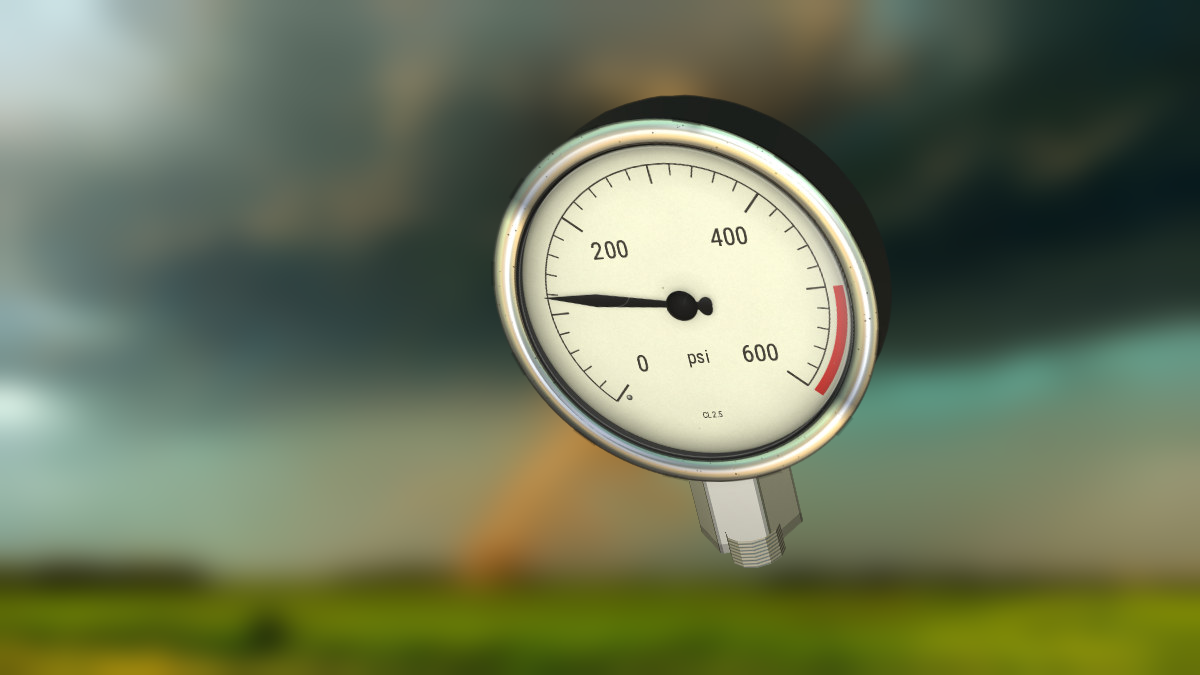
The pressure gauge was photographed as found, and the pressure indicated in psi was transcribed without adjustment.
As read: 120 psi
